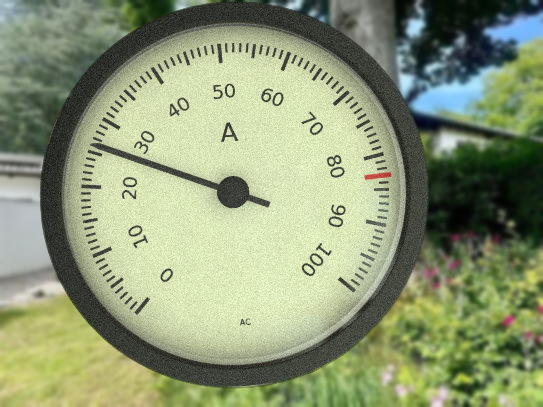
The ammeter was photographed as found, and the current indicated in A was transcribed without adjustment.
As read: 26 A
